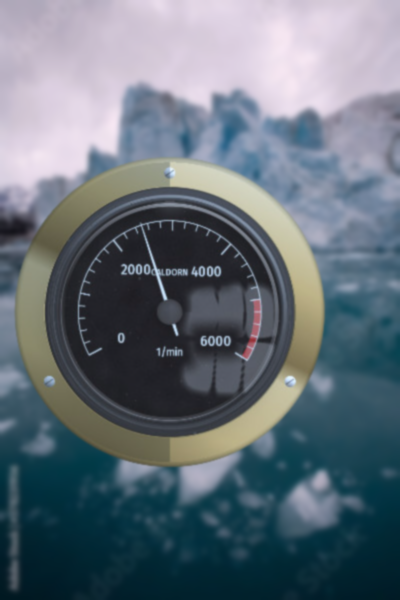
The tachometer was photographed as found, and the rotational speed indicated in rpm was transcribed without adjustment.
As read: 2500 rpm
